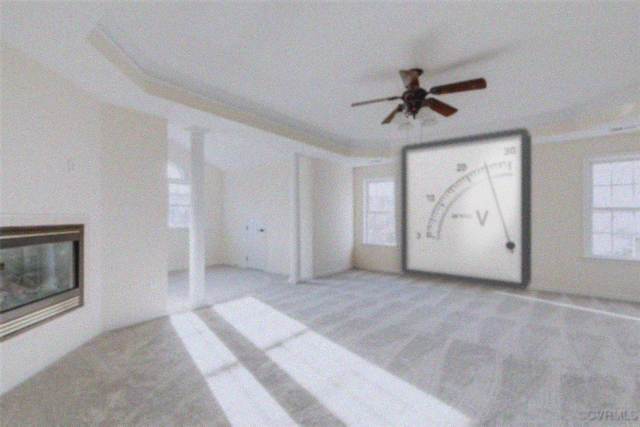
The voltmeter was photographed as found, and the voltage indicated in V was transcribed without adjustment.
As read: 25 V
